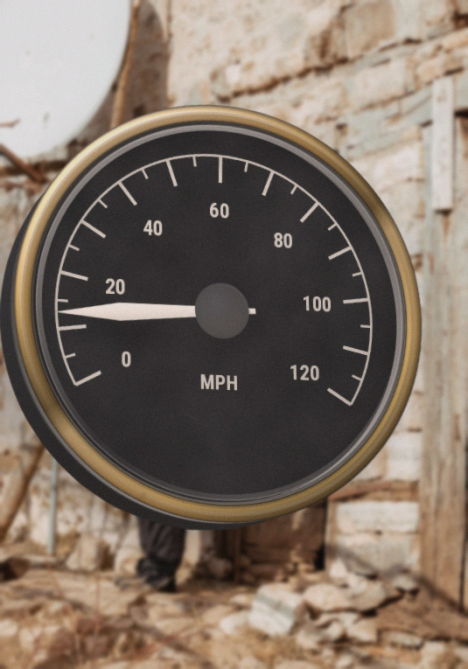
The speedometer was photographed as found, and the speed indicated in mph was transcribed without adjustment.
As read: 12.5 mph
